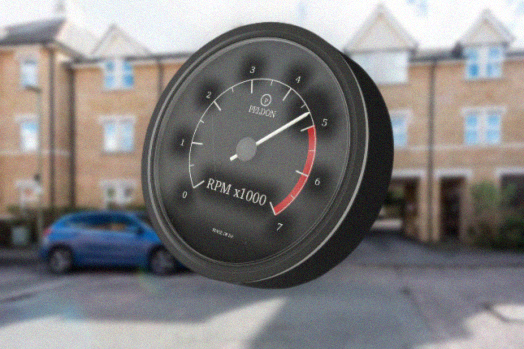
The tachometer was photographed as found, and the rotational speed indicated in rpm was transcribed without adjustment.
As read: 4750 rpm
